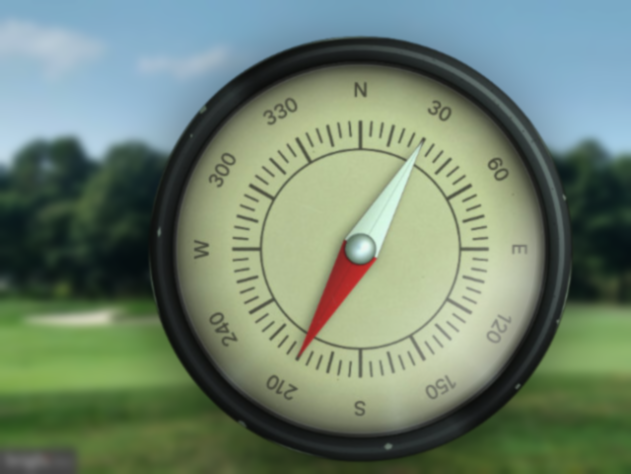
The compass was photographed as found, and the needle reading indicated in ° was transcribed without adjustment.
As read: 210 °
